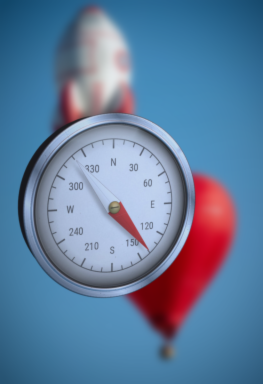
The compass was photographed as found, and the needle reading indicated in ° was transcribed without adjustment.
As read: 140 °
